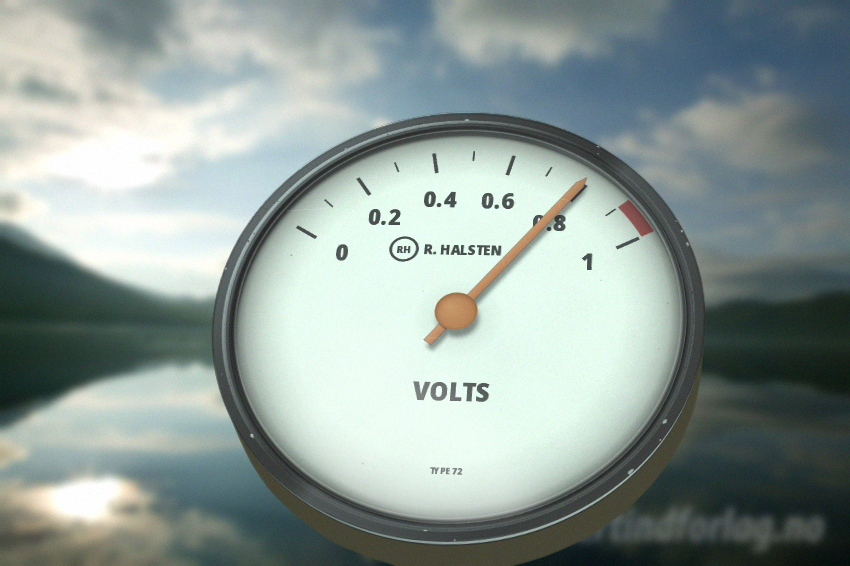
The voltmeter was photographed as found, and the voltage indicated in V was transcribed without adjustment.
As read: 0.8 V
